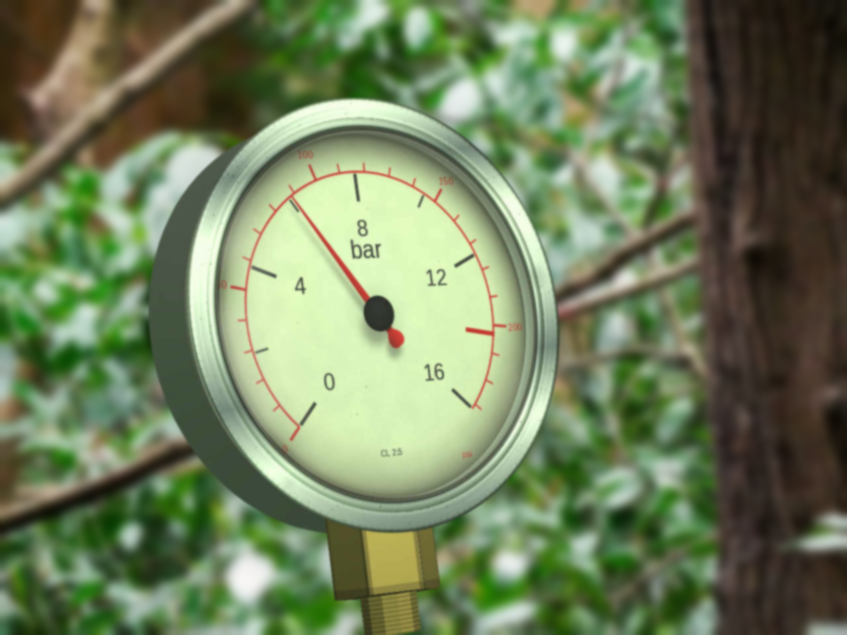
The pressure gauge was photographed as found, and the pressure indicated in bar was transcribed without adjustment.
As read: 6 bar
